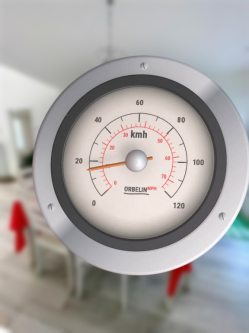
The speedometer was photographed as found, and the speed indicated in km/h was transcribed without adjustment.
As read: 15 km/h
